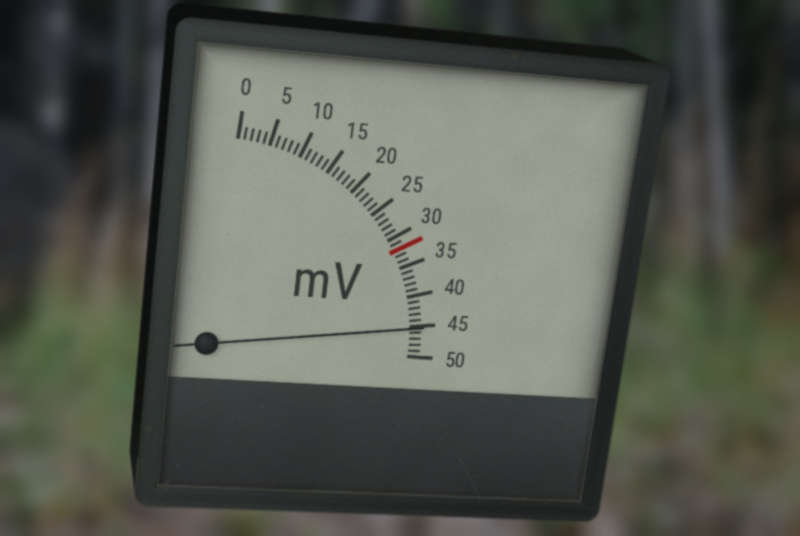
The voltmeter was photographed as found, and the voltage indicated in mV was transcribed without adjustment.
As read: 45 mV
